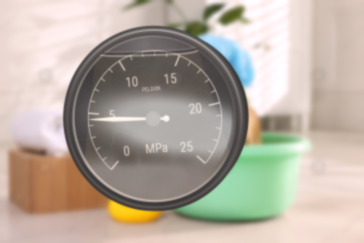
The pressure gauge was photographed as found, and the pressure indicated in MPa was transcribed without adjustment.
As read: 4.5 MPa
